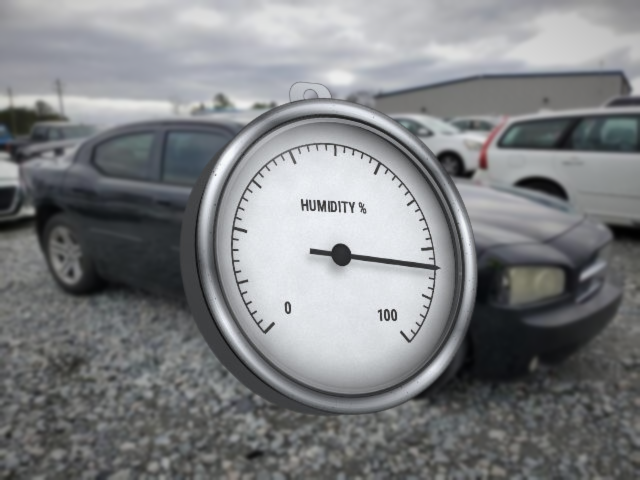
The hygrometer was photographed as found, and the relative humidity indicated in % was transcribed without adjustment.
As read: 84 %
